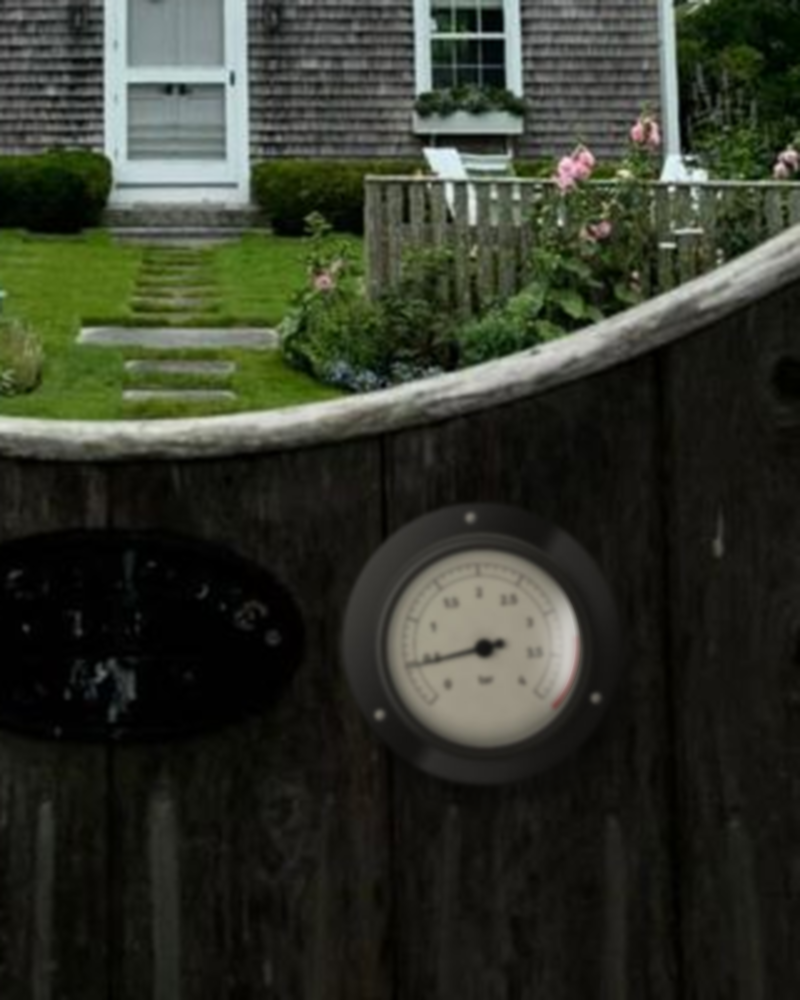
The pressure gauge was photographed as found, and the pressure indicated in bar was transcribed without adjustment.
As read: 0.5 bar
